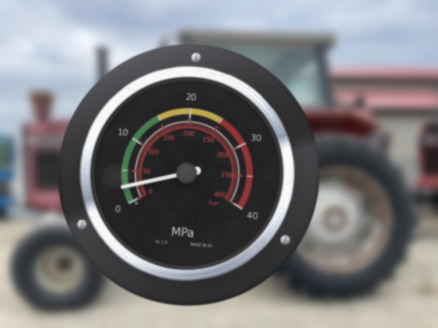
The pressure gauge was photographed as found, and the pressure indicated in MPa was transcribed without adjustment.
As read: 2.5 MPa
